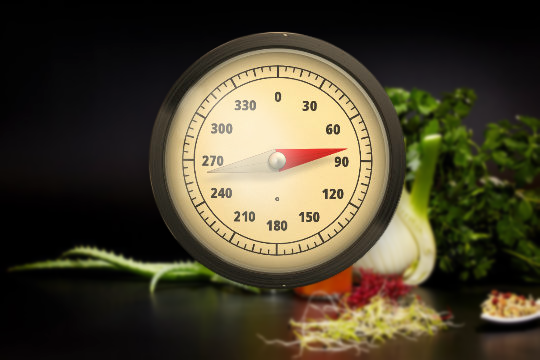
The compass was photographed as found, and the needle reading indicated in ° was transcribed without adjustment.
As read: 80 °
